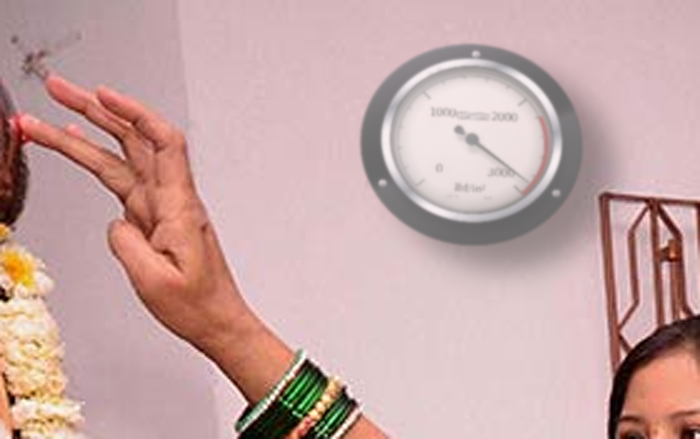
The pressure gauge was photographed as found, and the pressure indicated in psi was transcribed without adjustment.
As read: 2900 psi
